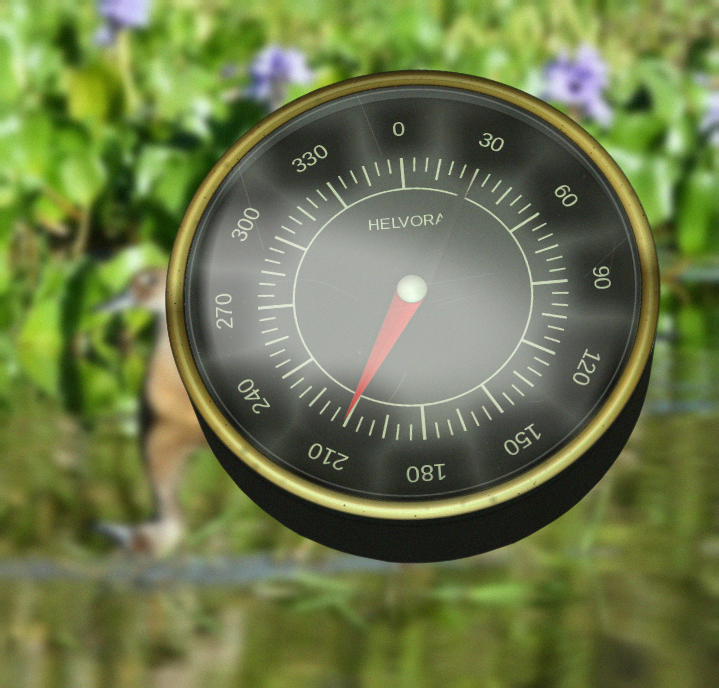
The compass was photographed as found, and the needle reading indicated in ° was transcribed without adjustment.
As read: 210 °
